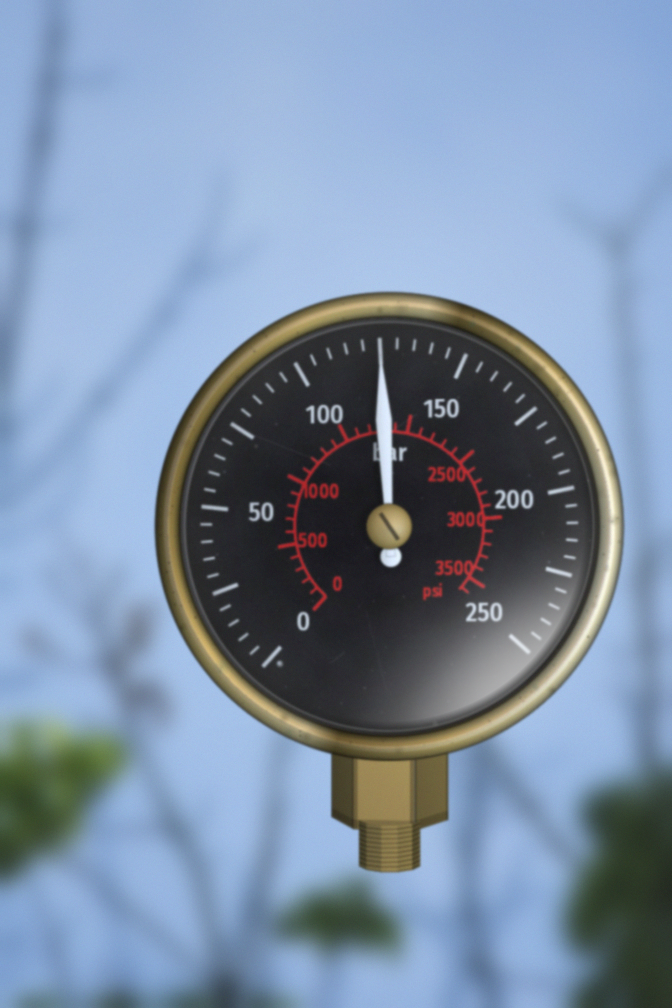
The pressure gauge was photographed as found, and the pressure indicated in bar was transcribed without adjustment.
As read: 125 bar
